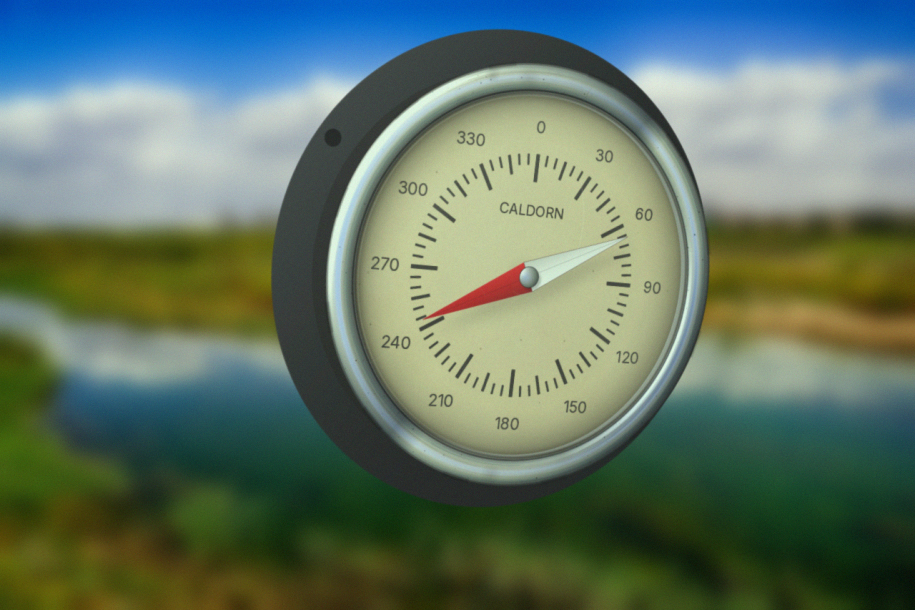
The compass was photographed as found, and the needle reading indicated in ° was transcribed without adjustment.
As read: 245 °
